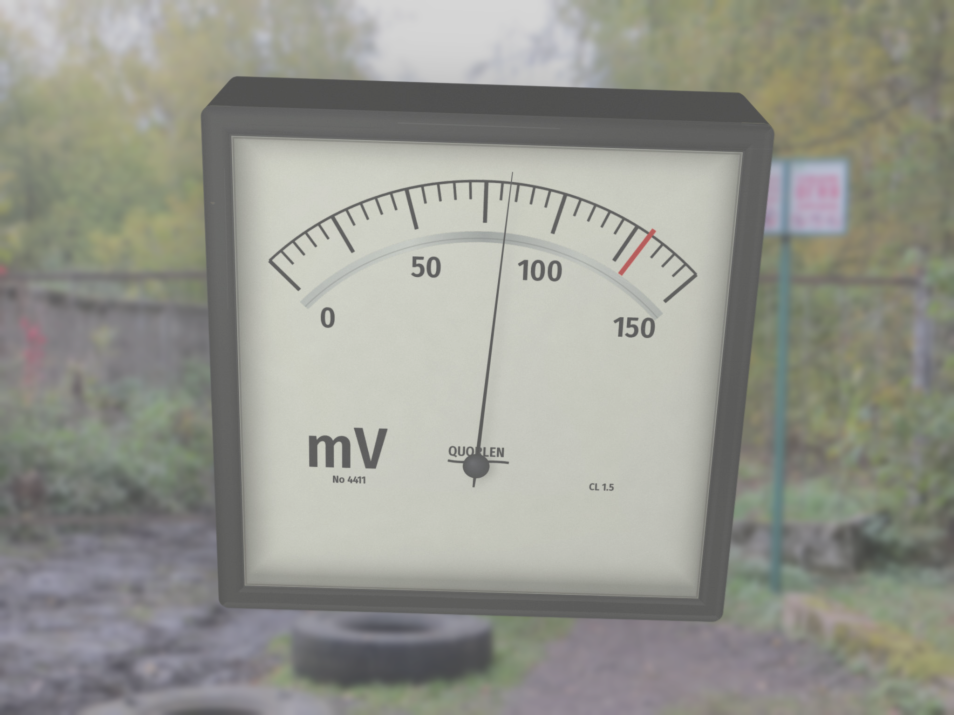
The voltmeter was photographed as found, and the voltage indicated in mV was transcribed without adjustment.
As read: 82.5 mV
